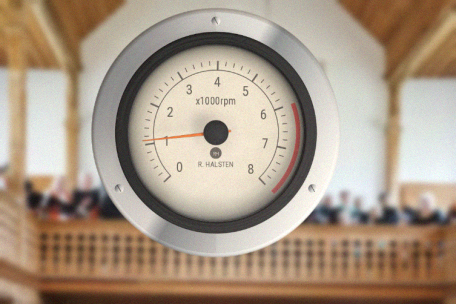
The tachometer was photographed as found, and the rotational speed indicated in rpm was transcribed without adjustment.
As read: 1100 rpm
